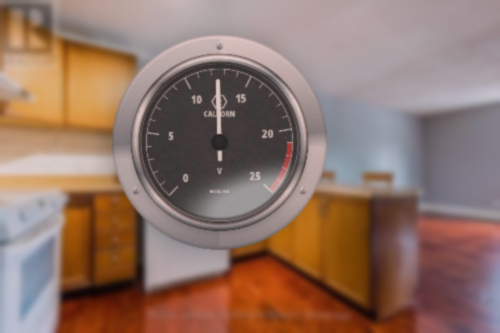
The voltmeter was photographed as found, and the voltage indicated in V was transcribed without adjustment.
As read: 12.5 V
